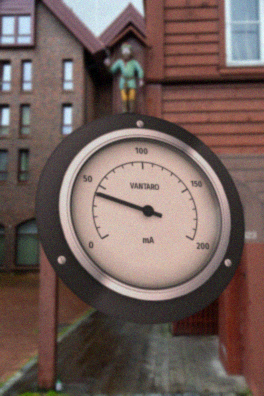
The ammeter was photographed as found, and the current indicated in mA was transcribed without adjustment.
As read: 40 mA
